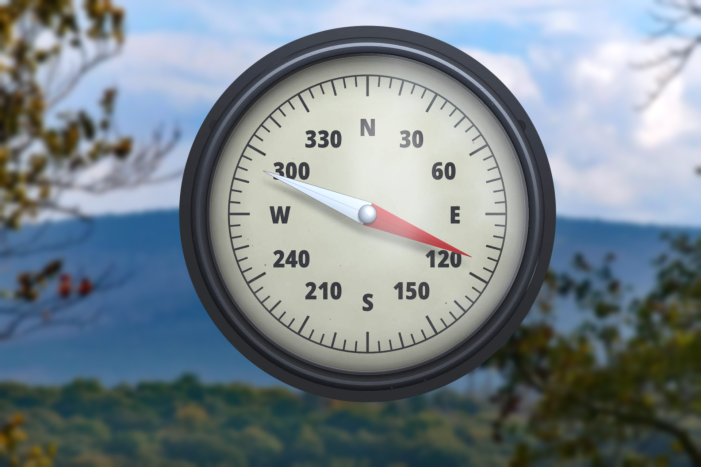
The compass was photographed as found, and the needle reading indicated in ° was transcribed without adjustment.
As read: 112.5 °
